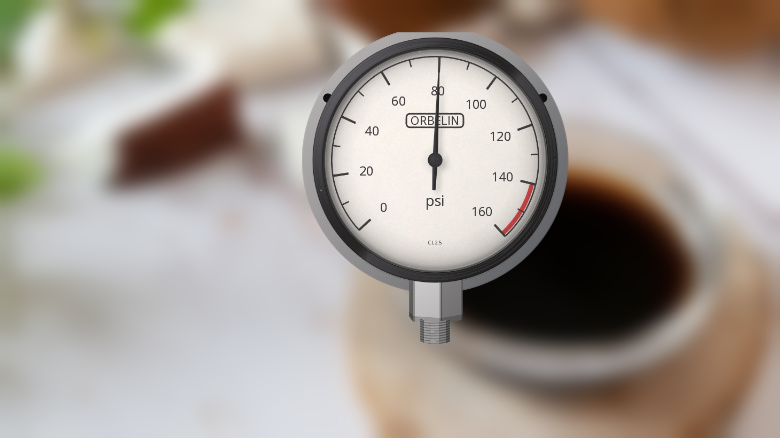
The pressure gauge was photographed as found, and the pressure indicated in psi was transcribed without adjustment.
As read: 80 psi
